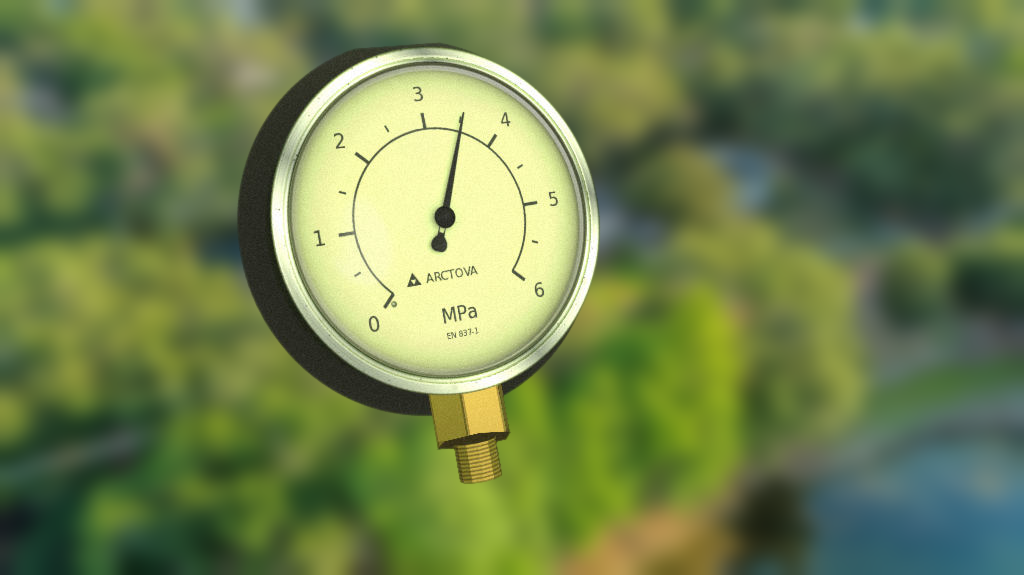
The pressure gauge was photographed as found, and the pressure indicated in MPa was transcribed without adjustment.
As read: 3.5 MPa
